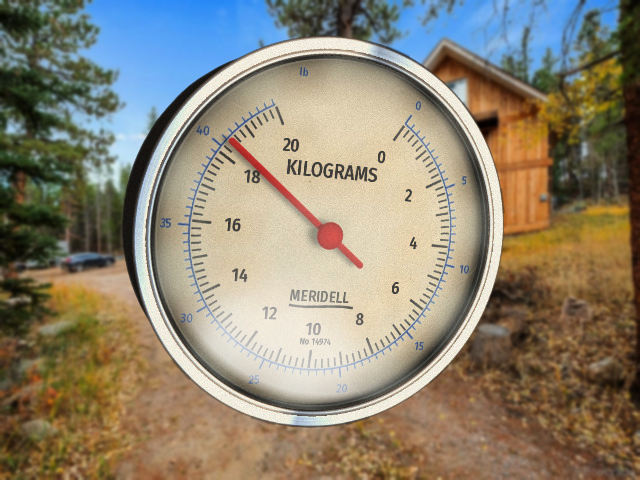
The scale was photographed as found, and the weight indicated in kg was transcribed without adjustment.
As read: 18.4 kg
